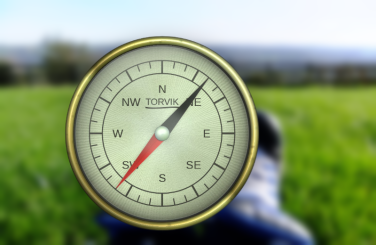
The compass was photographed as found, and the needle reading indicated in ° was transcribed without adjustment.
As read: 220 °
